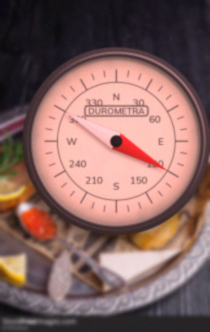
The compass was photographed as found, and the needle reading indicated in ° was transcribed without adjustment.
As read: 120 °
